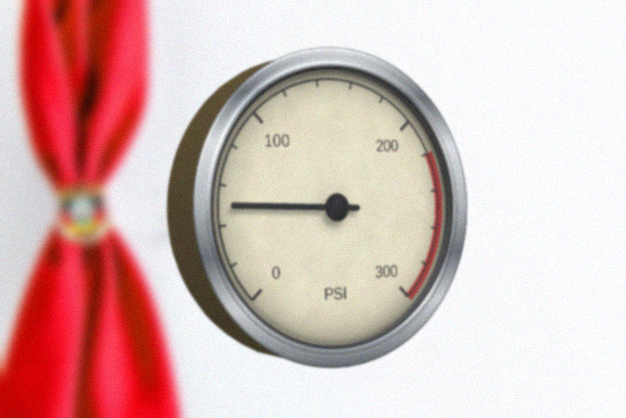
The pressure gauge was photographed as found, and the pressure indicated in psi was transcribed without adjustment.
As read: 50 psi
